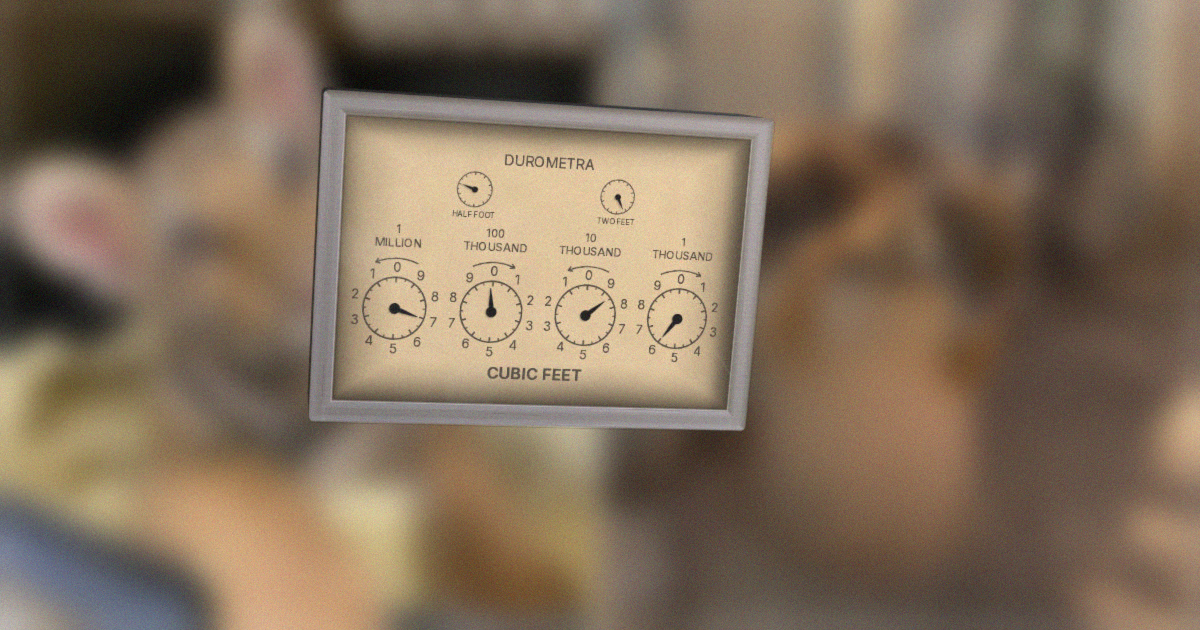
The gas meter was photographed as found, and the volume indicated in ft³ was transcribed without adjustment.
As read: 698600 ft³
